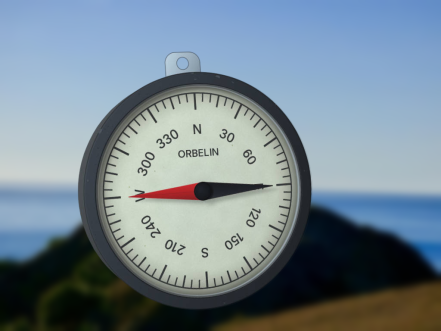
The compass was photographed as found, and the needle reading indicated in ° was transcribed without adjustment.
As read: 270 °
